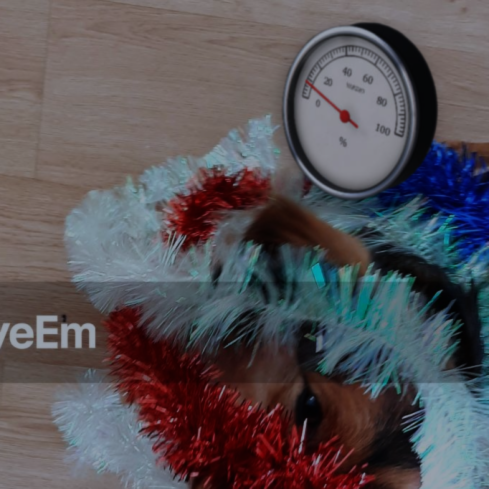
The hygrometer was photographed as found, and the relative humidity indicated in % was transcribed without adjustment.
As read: 10 %
